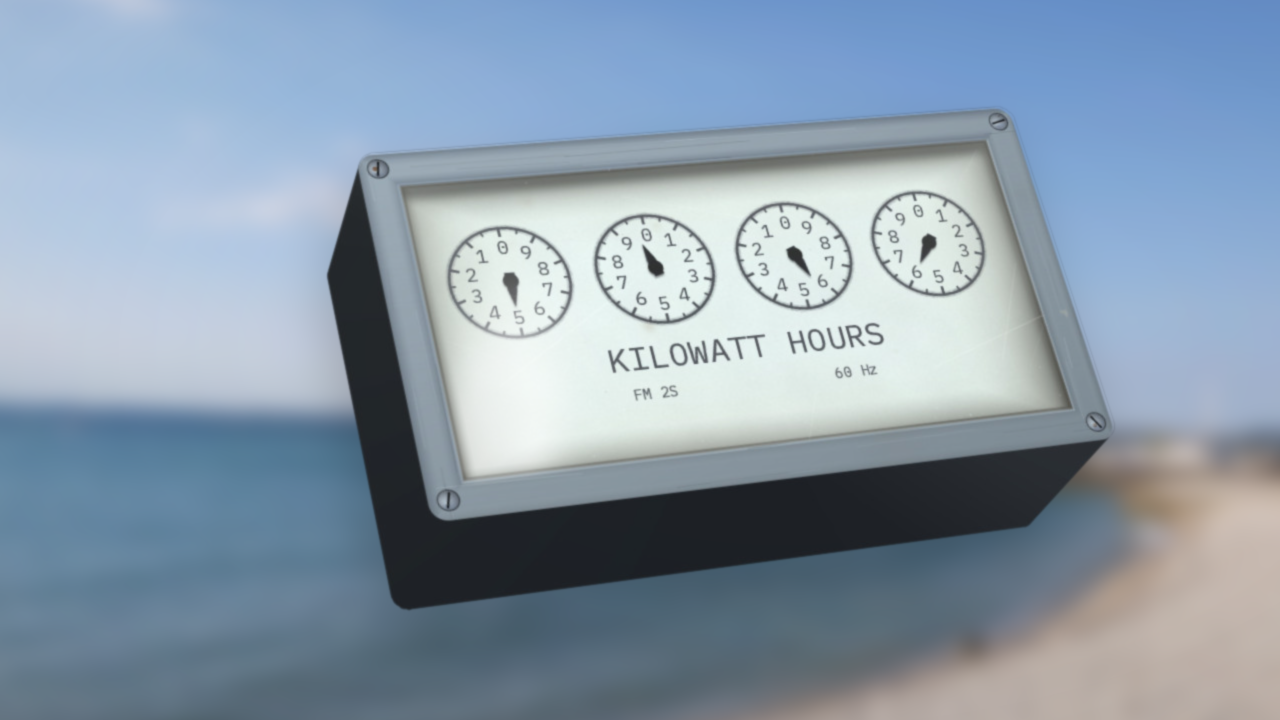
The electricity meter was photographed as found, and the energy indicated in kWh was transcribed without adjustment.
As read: 4956 kWh
